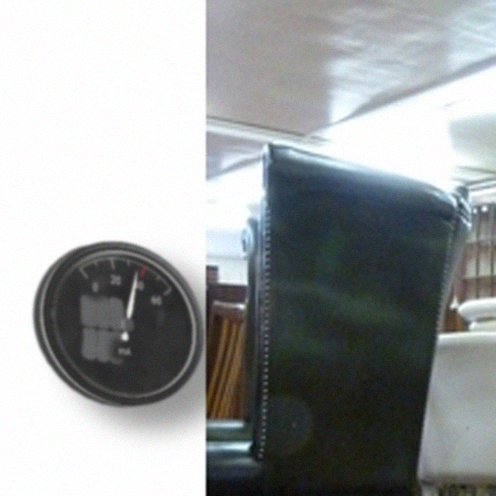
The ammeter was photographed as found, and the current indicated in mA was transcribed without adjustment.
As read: 35 mA
